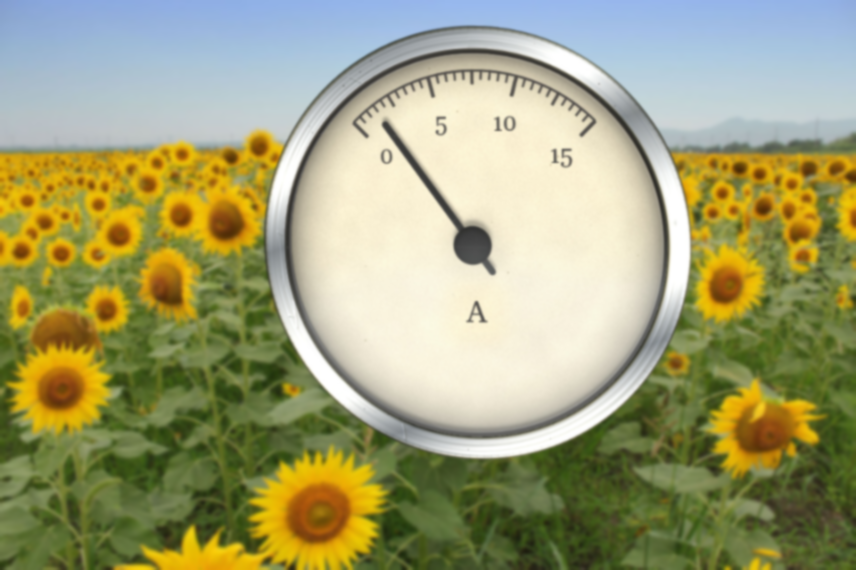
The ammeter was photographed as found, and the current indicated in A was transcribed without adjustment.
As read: 1.5 A
